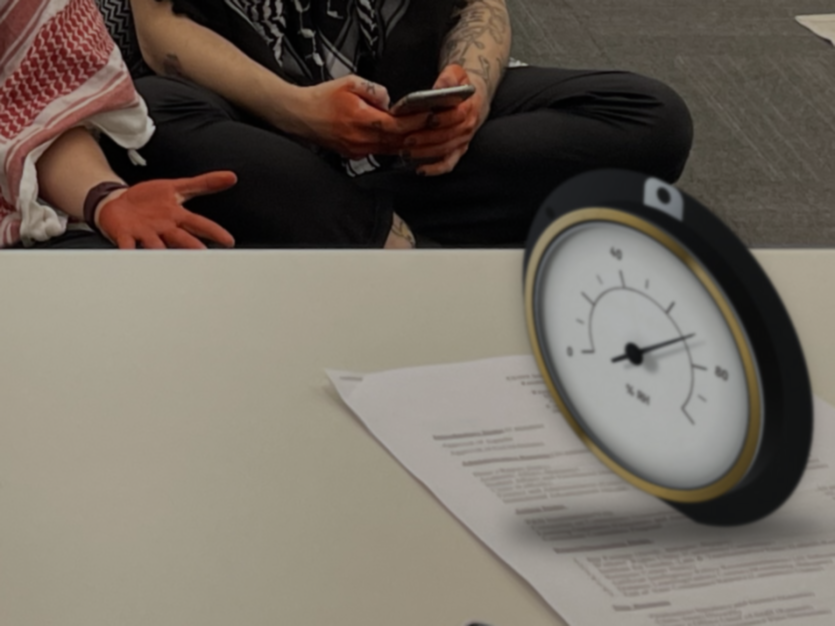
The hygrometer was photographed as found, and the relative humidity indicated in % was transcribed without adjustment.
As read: 70 %
